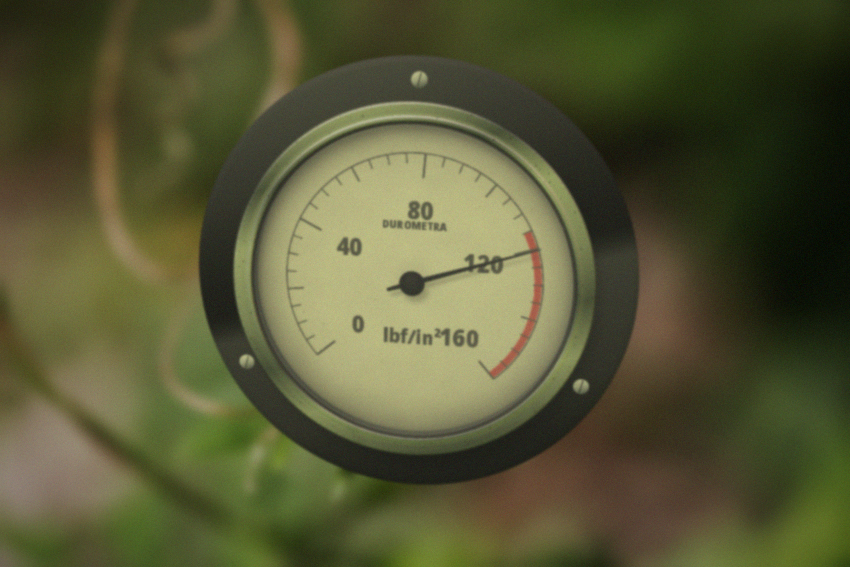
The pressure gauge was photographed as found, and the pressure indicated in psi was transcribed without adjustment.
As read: 120 psi
